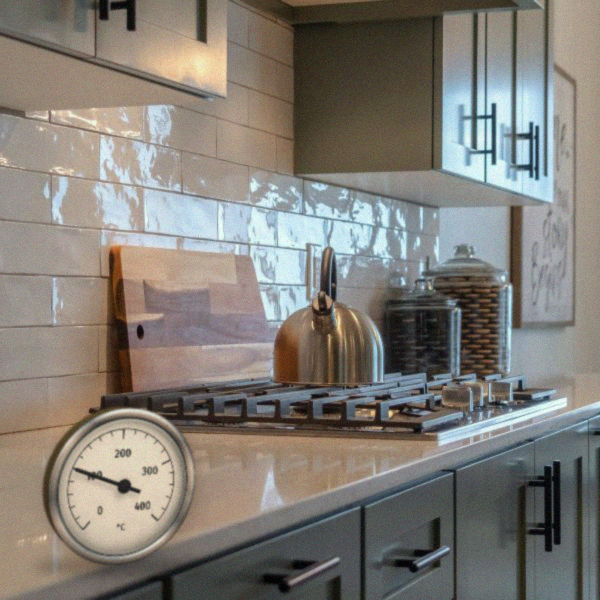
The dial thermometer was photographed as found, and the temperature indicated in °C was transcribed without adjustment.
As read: 100 °C
